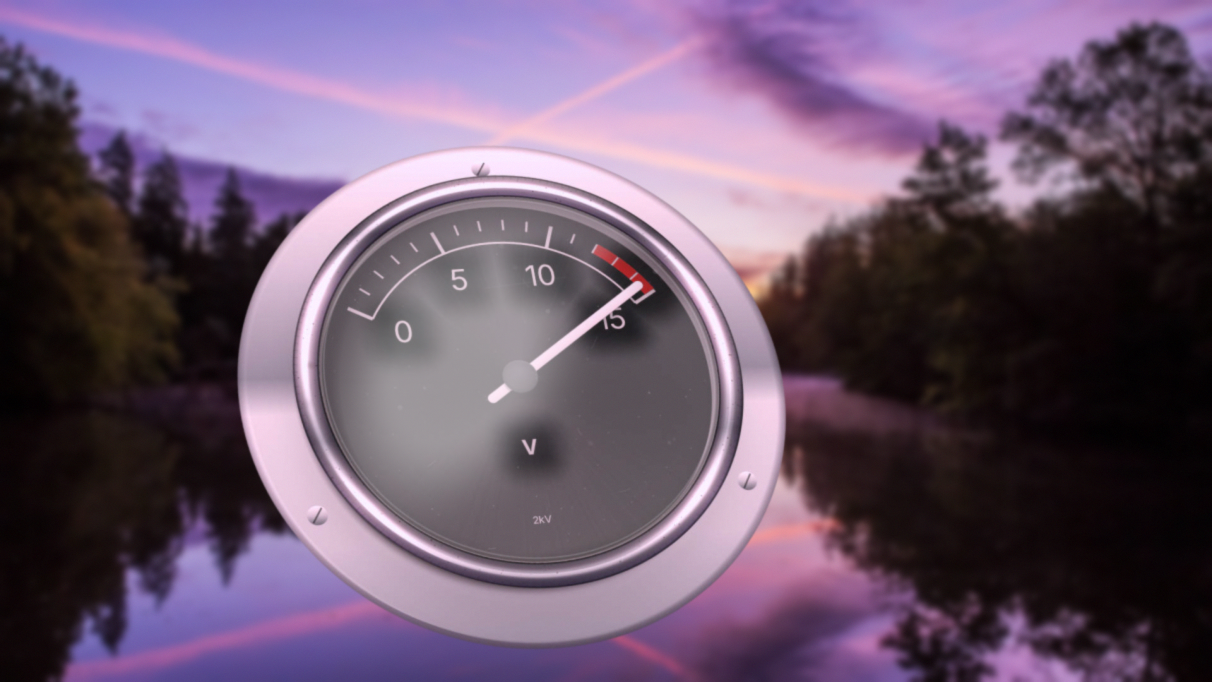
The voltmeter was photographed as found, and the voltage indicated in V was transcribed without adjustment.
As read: 14.5 V
